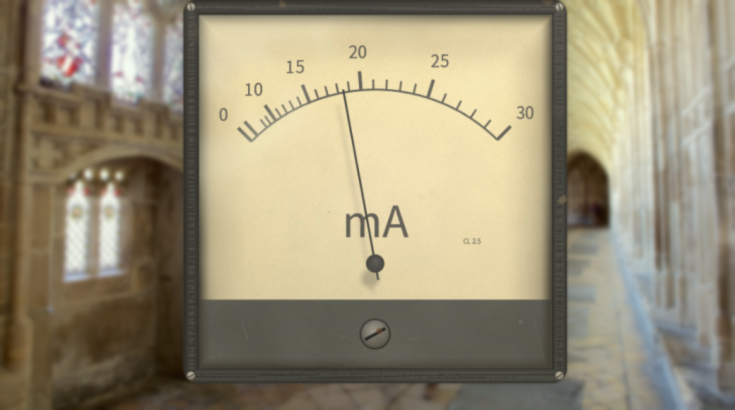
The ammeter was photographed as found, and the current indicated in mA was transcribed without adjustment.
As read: 18.5 mA
